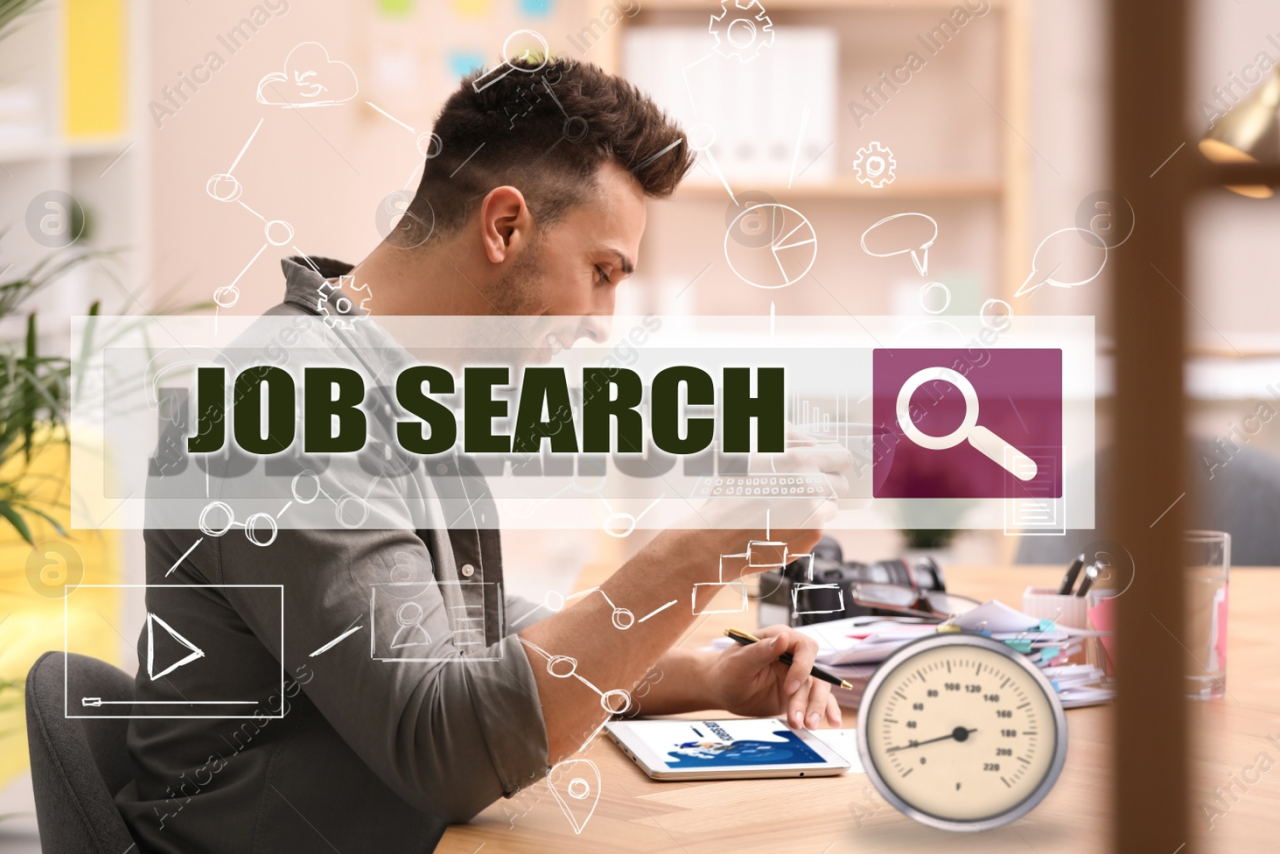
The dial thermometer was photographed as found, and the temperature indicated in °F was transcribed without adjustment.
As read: 20 °F
